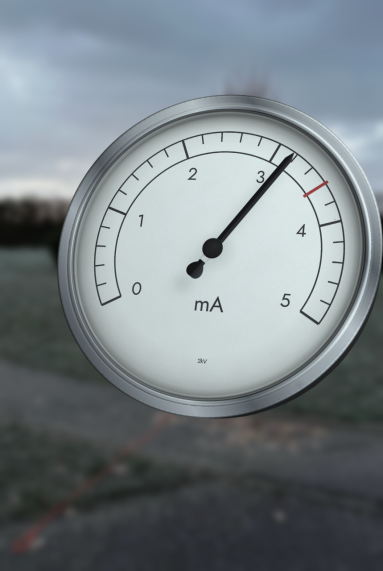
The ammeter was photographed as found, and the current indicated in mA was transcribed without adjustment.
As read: 3.2 mA
